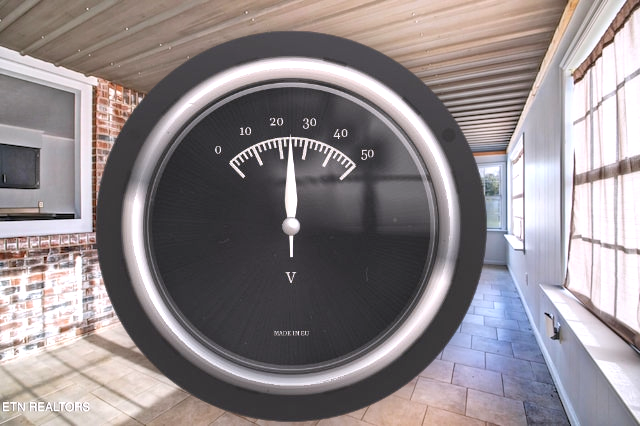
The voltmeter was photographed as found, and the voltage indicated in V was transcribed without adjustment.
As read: 24 V
